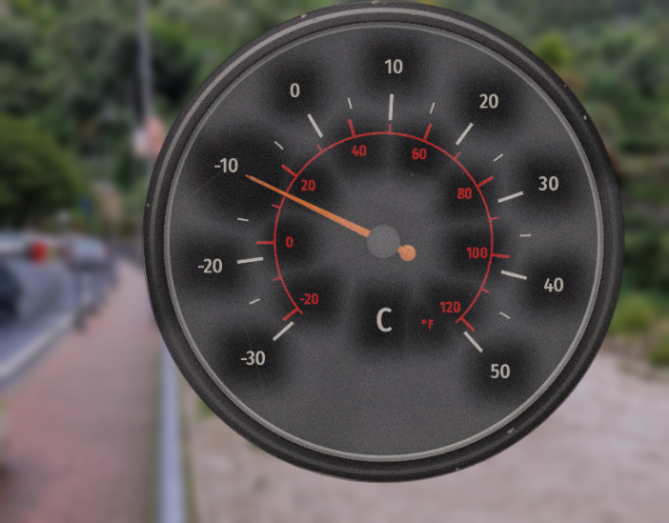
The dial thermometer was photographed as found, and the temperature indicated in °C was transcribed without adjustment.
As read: -10 °C
